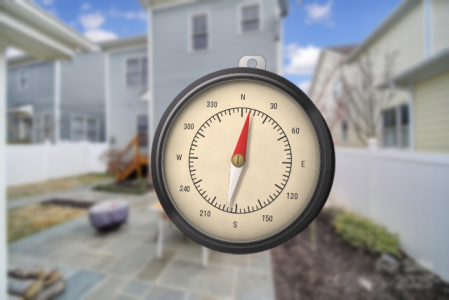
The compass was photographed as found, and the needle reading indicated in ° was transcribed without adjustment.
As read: 10 °
